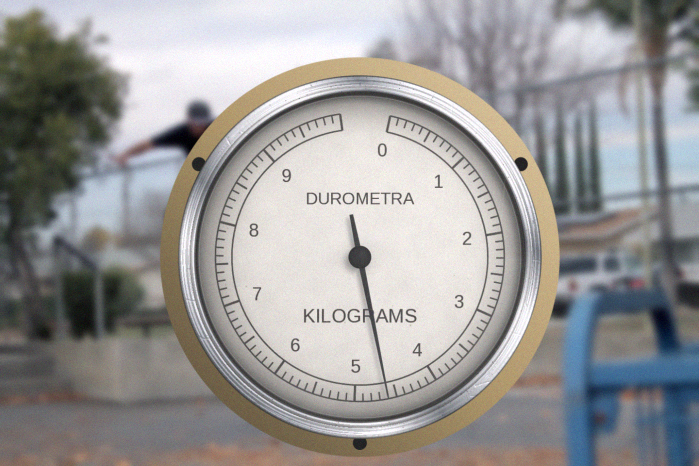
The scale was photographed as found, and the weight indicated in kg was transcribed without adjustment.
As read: 4.6 kg
